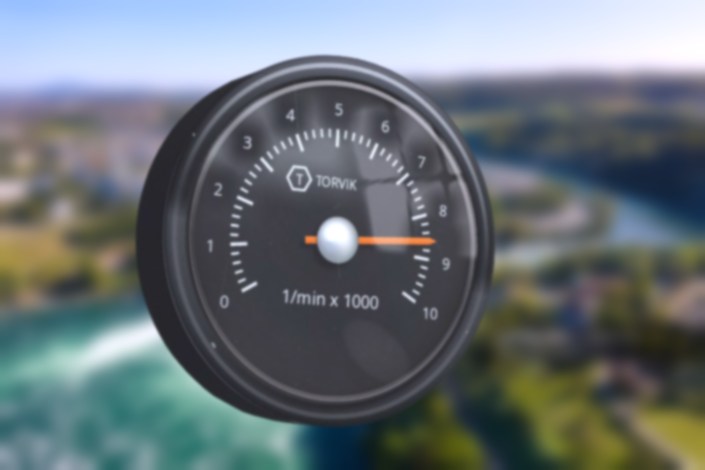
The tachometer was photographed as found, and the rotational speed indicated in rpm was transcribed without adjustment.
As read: 8600 rpm
